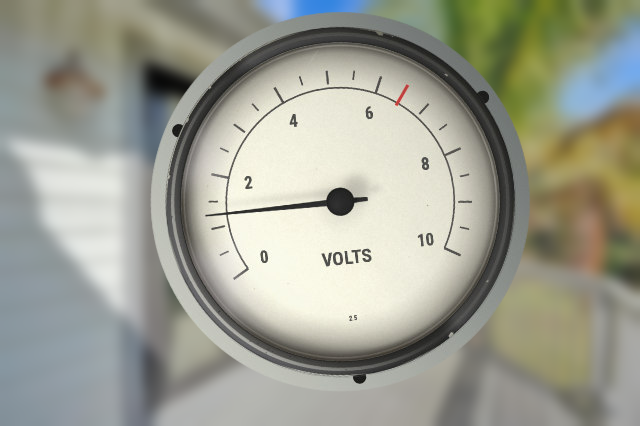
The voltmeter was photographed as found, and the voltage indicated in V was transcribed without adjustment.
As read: 1.25 V
